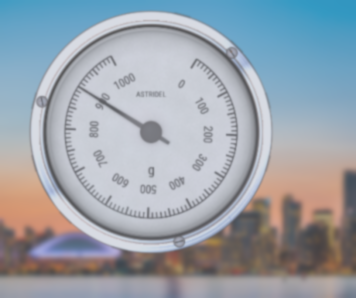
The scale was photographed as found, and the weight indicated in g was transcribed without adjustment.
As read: 900 g
